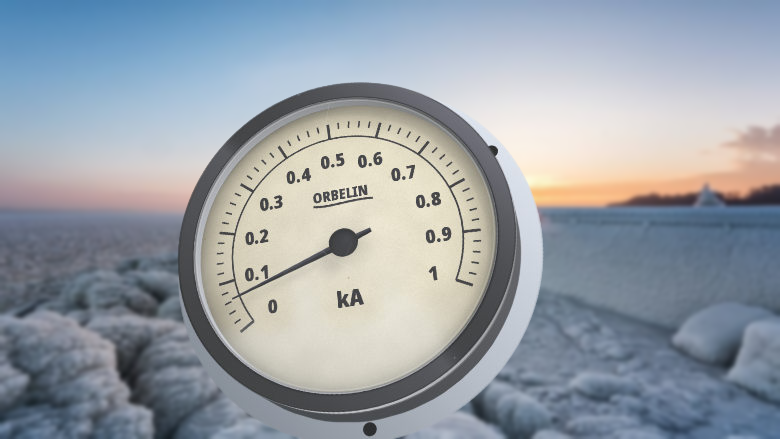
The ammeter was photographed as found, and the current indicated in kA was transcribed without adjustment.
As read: 0.06 kA
